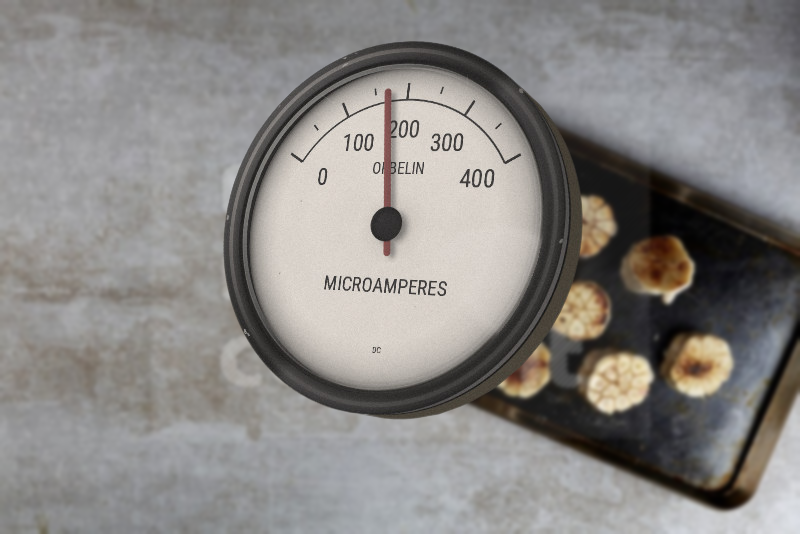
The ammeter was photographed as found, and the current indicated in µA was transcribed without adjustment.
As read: 175 µA
